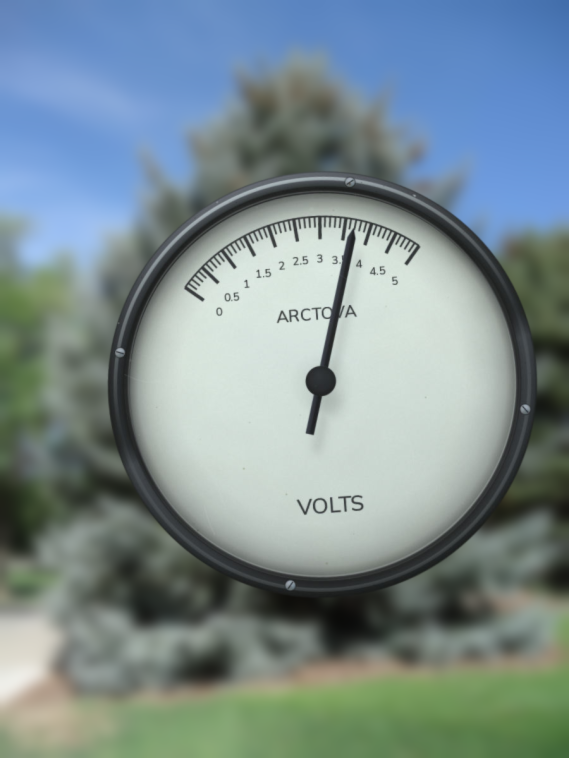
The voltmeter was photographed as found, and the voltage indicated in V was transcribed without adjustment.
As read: 3.7 V
